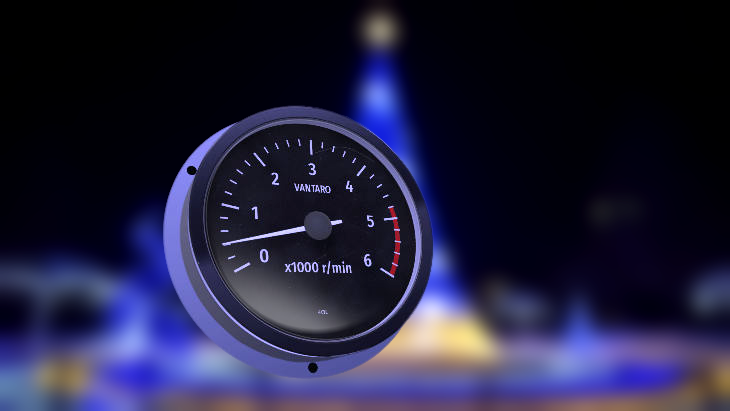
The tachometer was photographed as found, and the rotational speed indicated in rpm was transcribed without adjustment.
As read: 400 rpm
